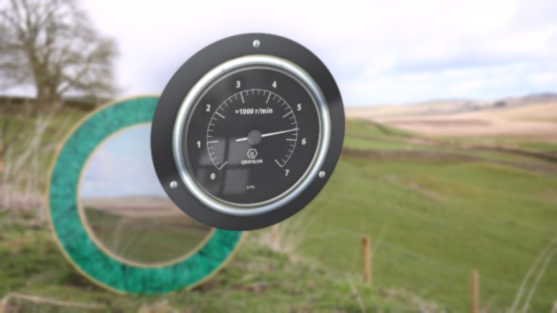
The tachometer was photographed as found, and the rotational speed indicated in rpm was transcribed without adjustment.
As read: 5600 rpm
